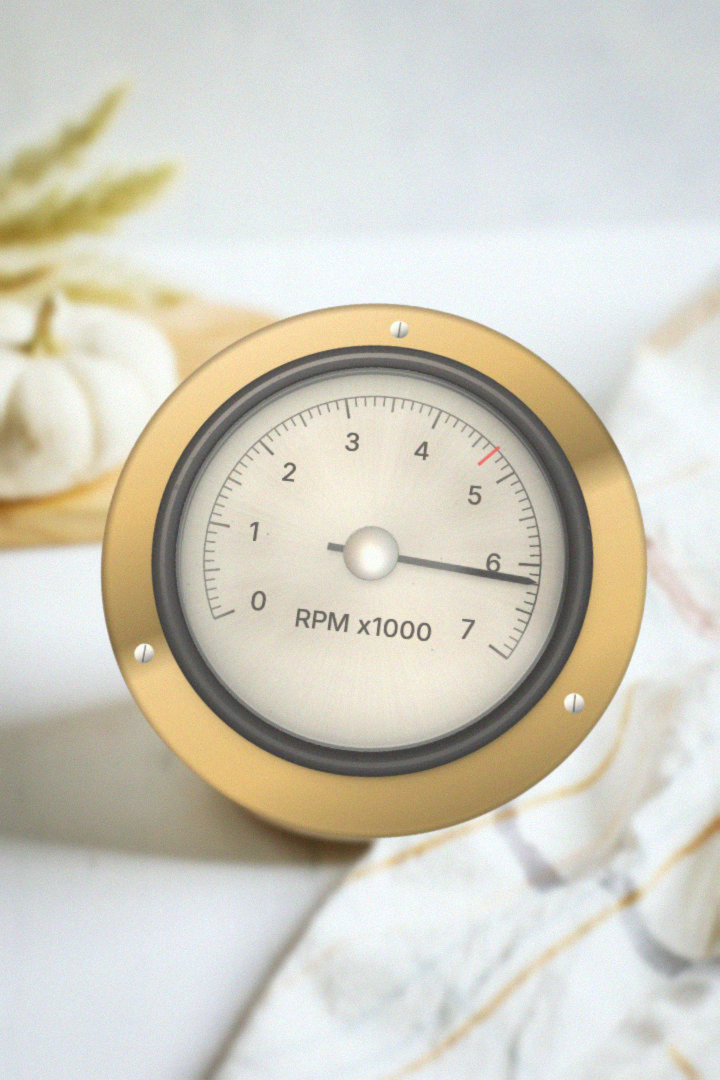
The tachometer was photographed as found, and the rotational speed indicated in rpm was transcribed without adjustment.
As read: 6200 rpm
